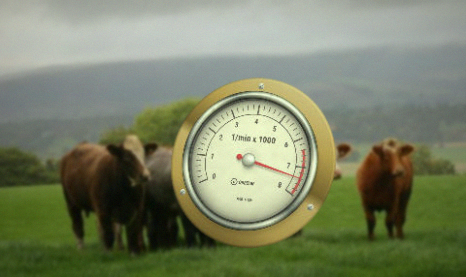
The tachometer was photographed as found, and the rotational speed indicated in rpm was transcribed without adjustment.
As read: 7400 rpm
